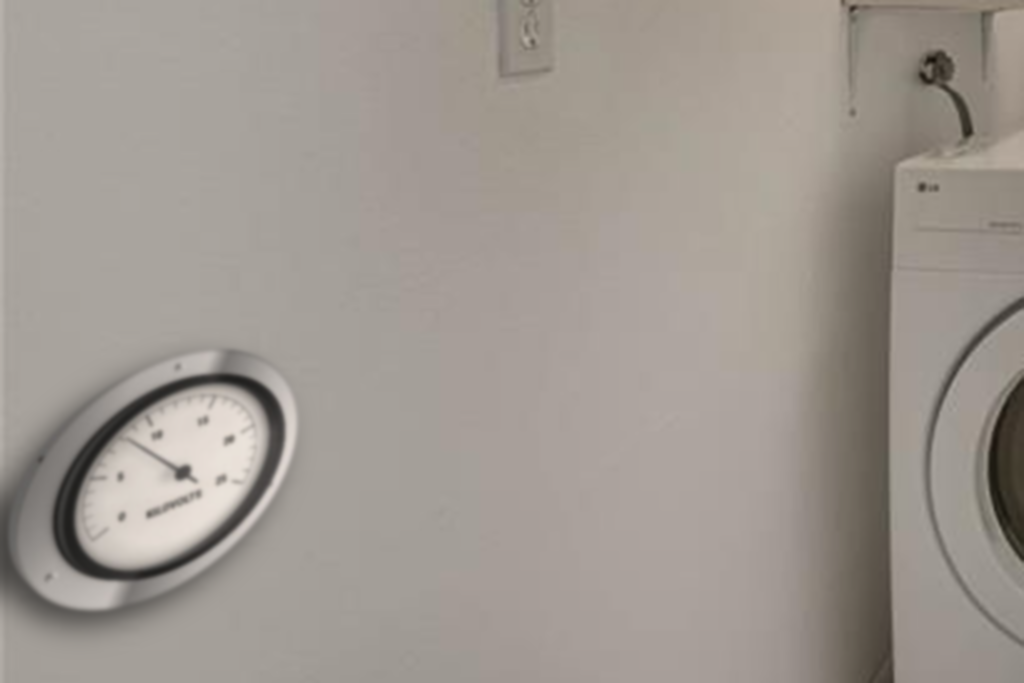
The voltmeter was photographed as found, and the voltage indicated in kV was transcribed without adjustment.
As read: 8 kV
